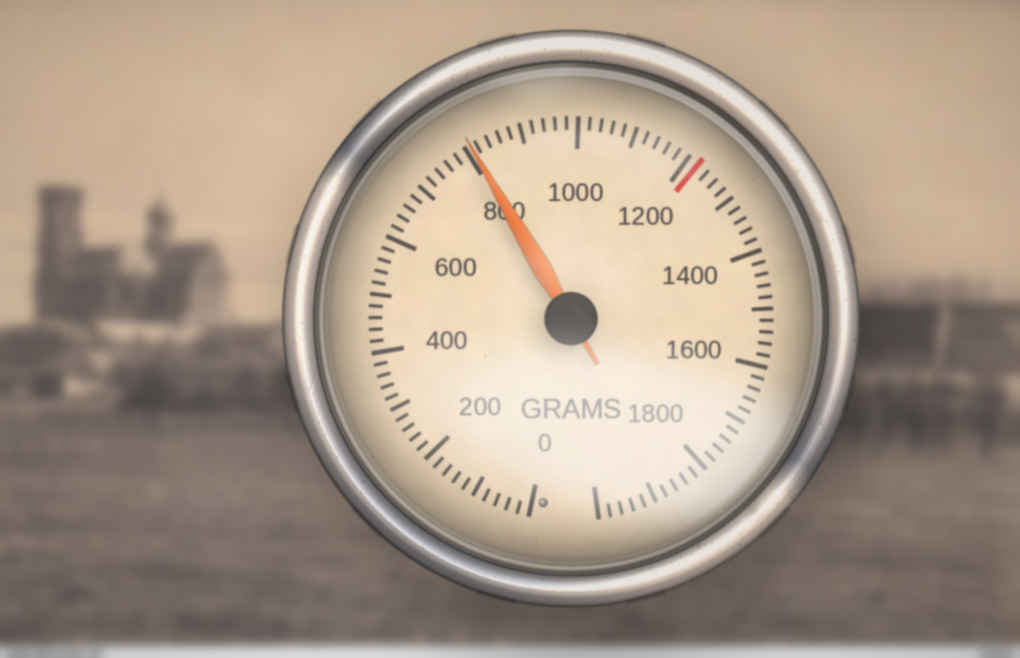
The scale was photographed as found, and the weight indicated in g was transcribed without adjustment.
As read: 810 g
